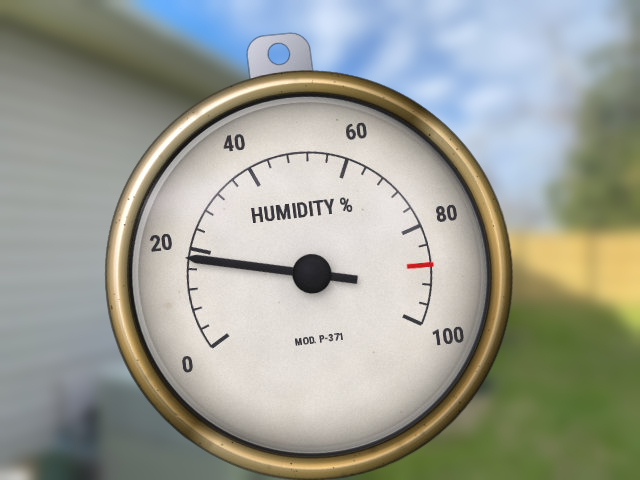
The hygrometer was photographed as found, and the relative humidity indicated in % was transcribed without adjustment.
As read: 18 %
